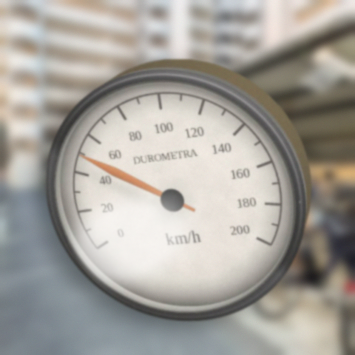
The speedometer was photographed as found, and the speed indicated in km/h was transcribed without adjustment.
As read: 50 km/h
